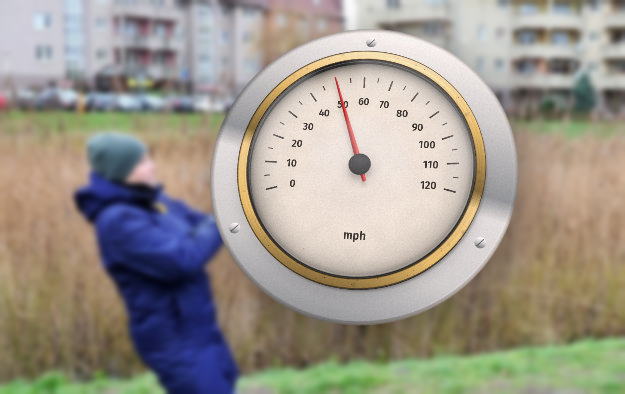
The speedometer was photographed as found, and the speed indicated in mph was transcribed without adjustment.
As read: 50 mph
